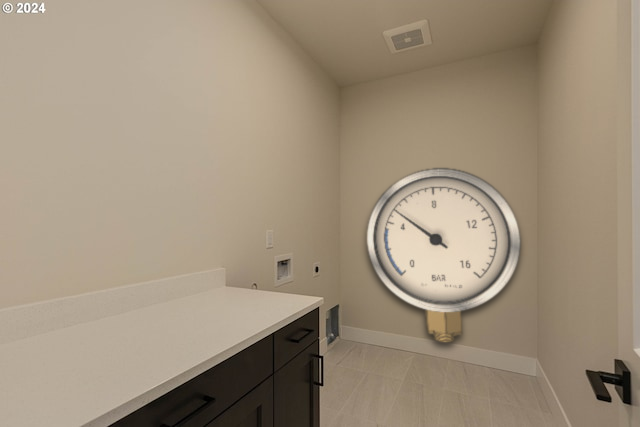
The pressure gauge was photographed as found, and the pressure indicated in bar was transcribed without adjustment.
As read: 5 bar
